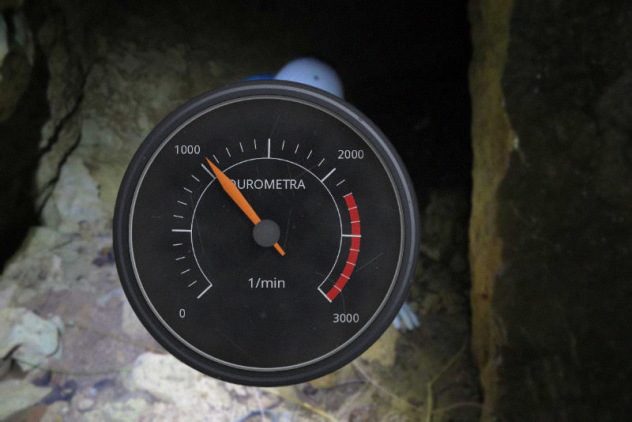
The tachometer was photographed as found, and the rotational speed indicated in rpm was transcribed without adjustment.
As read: 1050 rpm
